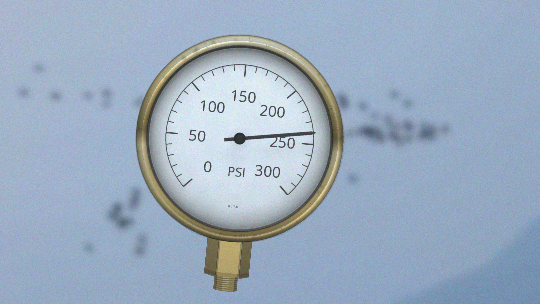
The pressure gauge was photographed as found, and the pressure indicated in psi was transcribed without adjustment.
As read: 240 psi
